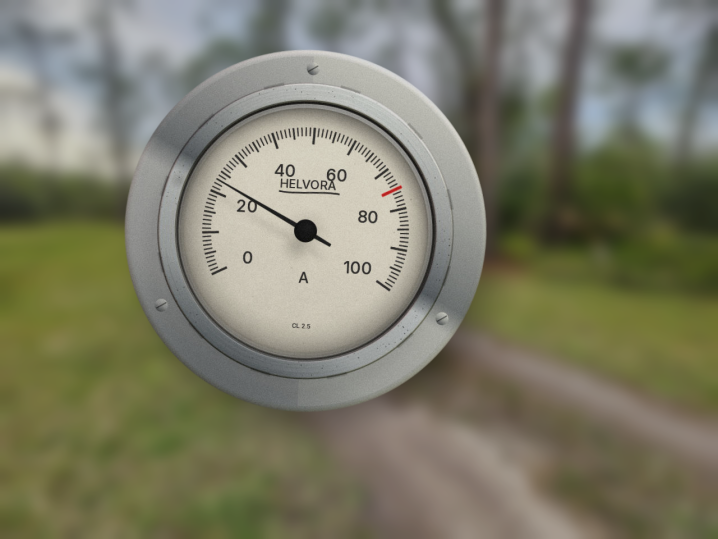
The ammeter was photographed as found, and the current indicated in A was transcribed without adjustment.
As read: 23 A
